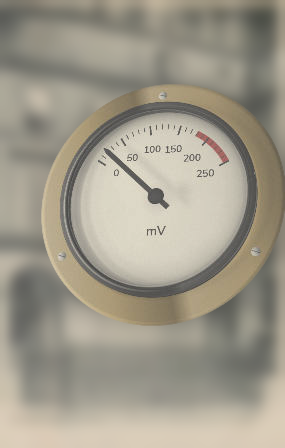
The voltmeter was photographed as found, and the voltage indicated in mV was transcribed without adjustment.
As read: 20 mV
